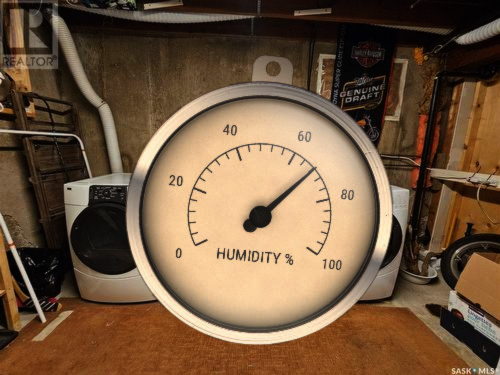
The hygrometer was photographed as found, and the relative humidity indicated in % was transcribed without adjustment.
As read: 68 %
